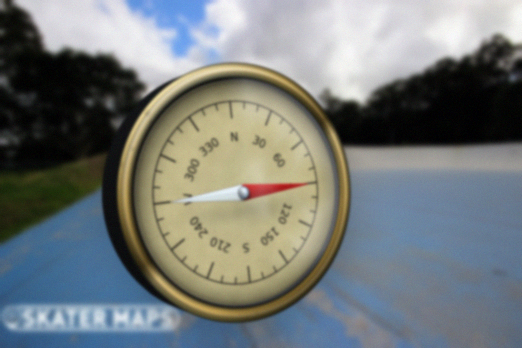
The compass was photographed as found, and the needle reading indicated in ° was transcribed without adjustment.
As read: 90 °
